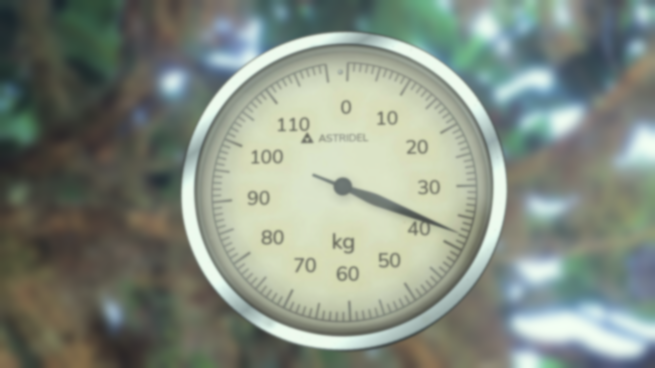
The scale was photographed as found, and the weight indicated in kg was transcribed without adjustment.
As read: 38 kg
